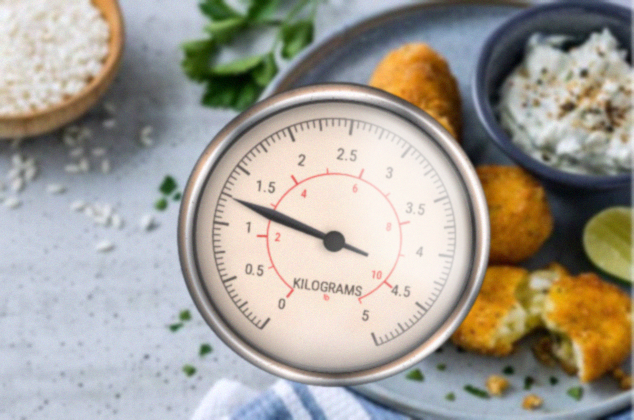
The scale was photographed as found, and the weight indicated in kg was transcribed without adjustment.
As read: 1.25 kg
